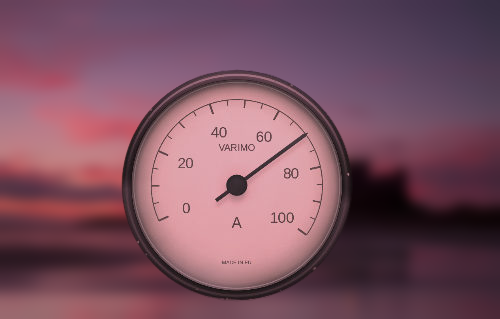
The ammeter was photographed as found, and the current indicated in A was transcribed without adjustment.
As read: 70 A
